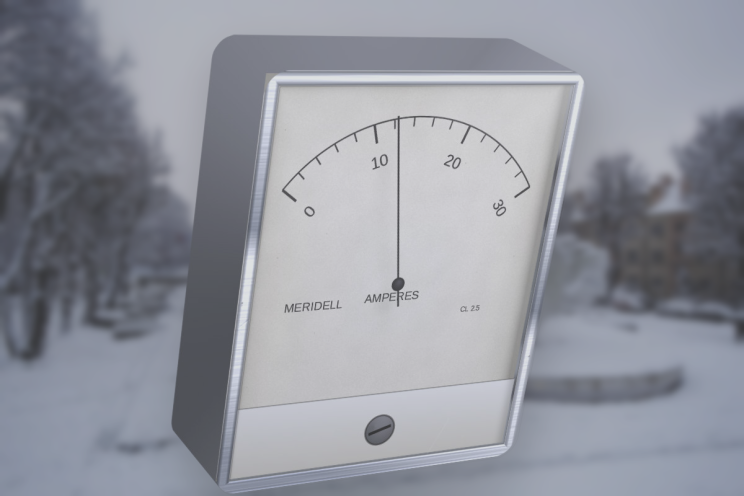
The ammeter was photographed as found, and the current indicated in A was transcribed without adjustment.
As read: 12 A
